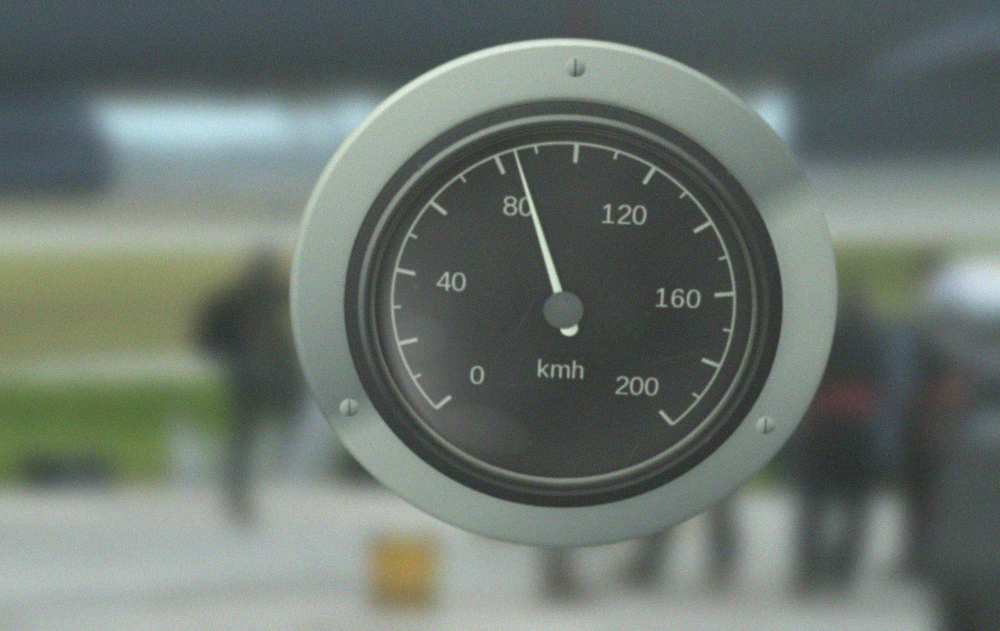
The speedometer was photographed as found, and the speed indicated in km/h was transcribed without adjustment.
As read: 85 km/h
